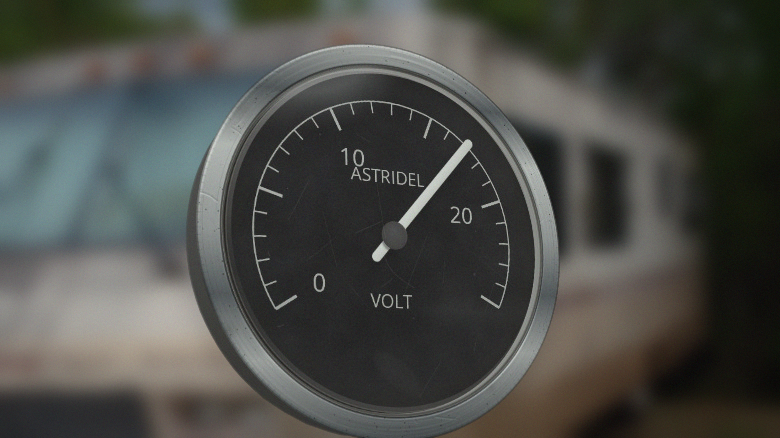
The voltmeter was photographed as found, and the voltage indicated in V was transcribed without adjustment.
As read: 17 V
